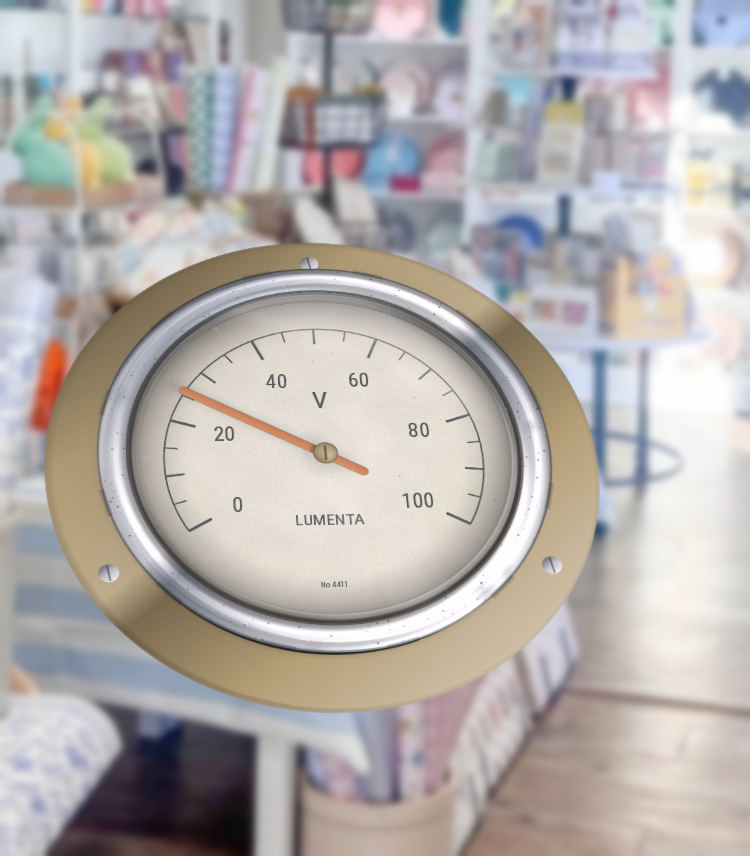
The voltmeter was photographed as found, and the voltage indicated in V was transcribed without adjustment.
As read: 25 V
